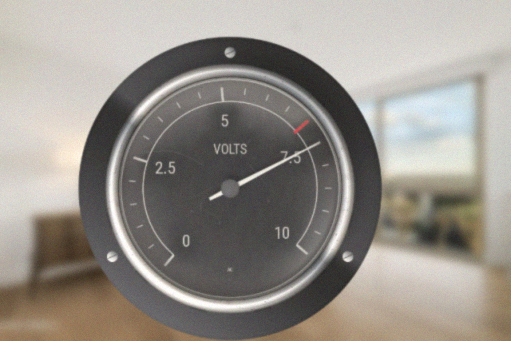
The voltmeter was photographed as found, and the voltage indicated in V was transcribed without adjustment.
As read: 7.5 V
